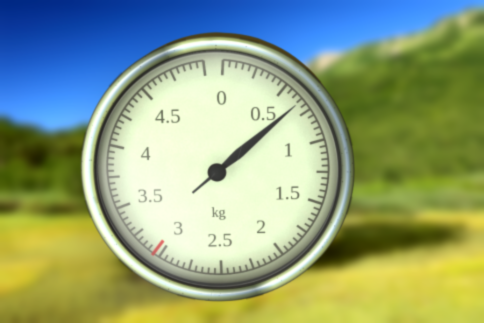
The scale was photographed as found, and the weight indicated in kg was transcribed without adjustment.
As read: 0.65 kg
